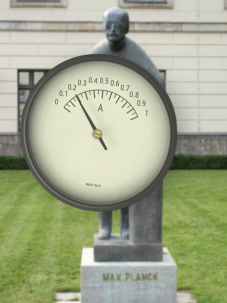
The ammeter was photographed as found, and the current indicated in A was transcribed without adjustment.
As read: 0.2 A
